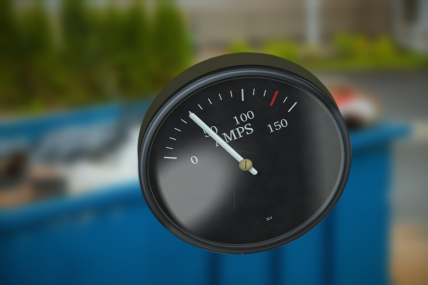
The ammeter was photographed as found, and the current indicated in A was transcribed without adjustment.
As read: 50 A
